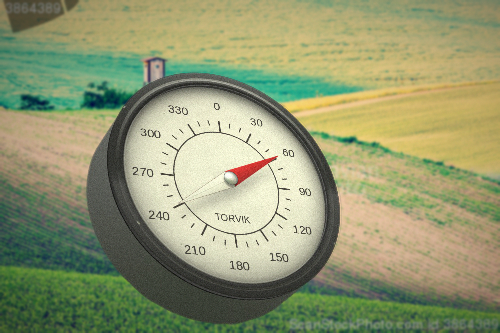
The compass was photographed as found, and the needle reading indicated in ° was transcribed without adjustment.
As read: 60 °
